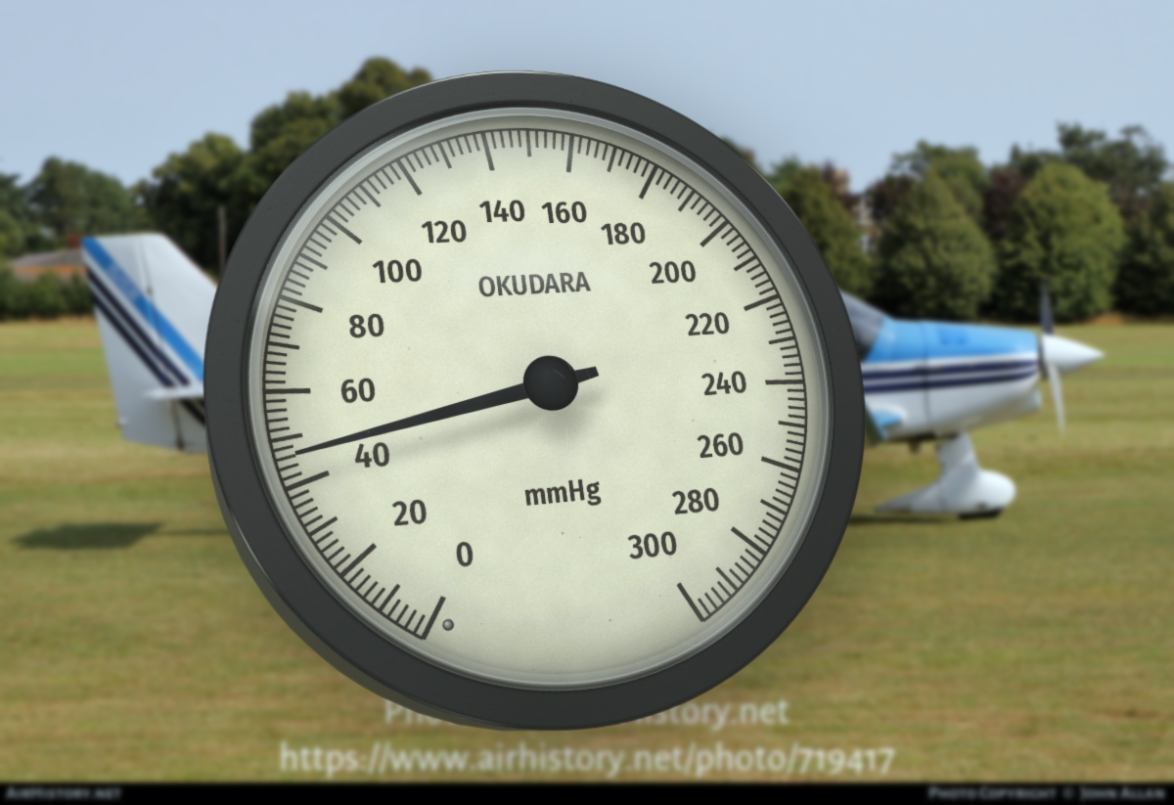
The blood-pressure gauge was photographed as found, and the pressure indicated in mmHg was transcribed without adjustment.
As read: 46 mmHg
